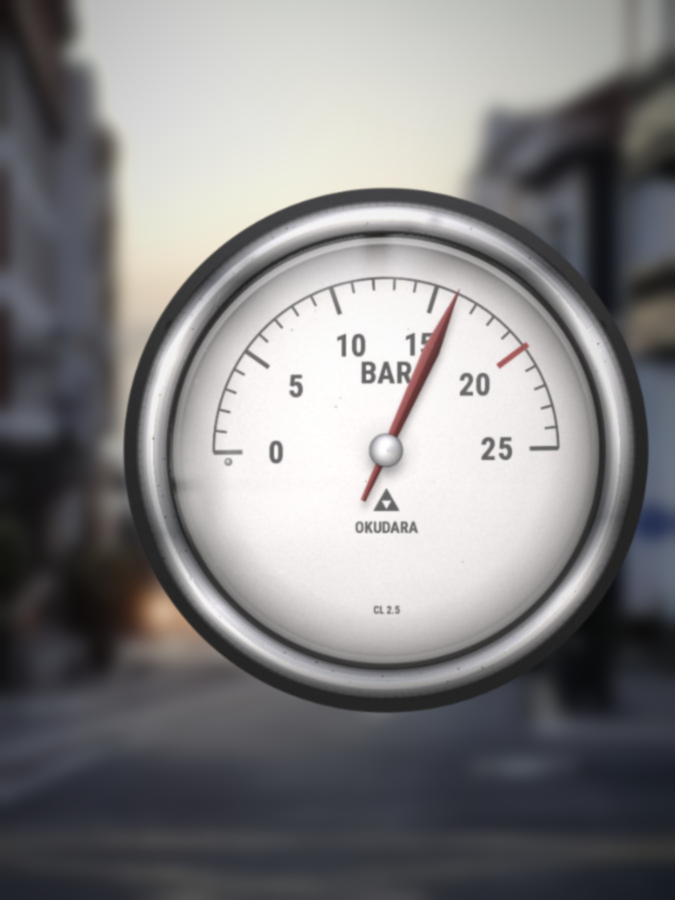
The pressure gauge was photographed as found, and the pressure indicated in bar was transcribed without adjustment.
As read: 16 bar
